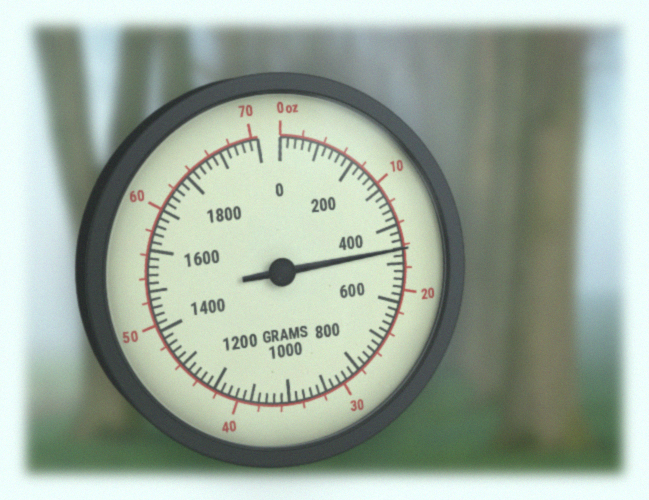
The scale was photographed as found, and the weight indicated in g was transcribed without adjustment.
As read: 460 g
